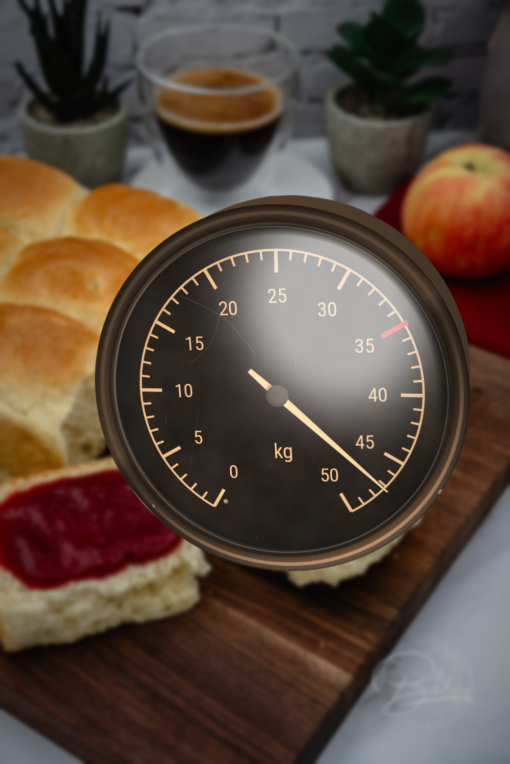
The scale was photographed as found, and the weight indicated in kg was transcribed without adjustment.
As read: 47 kg
